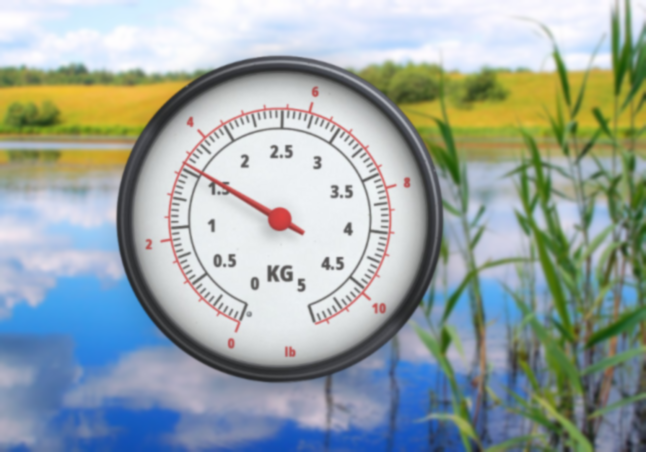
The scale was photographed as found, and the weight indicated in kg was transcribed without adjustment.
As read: 1.55 kg
